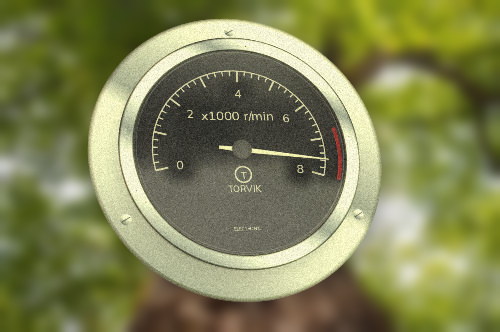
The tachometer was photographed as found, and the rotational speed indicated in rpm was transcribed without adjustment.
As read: 7600 rpm
